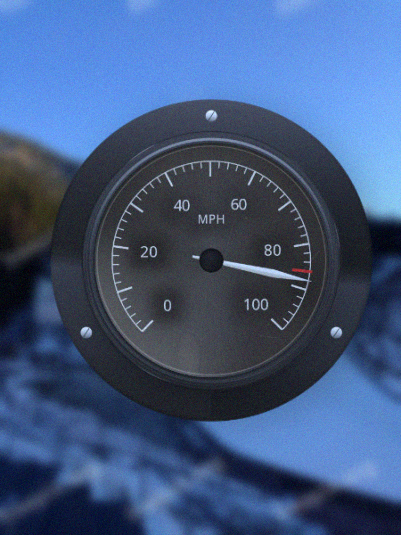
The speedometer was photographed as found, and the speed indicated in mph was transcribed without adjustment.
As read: 88 mph
